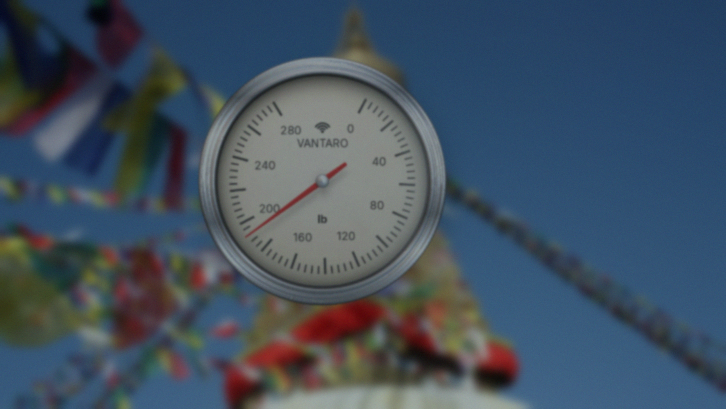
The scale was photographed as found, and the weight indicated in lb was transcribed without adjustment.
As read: 192 lb
